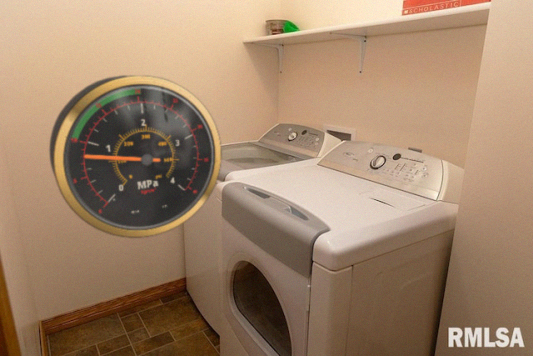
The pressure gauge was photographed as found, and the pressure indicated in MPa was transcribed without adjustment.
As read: 0.8 MPa
